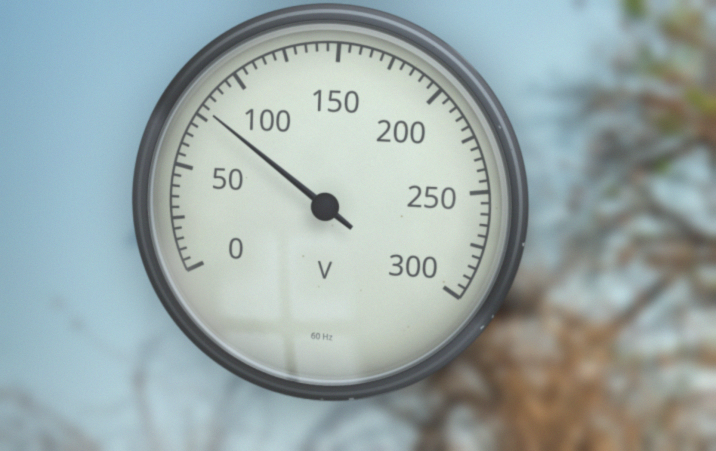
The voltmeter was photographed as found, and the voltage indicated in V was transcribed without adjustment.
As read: 80 V
